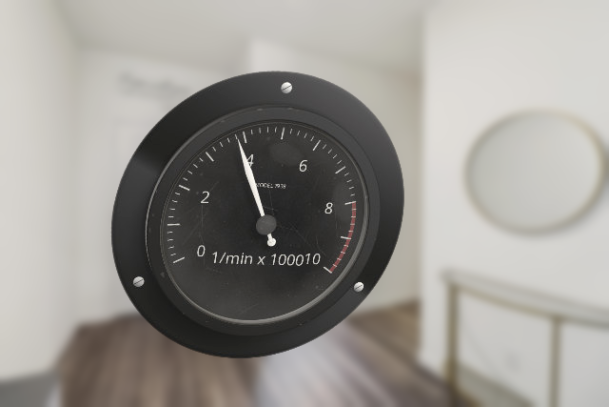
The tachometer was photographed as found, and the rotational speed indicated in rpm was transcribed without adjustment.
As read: 3800 rpm
